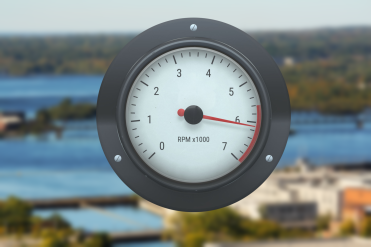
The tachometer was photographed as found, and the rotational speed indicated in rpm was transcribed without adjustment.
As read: 6100 rpm
